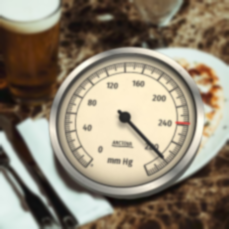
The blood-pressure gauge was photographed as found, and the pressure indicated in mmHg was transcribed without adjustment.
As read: 280 mmHg
